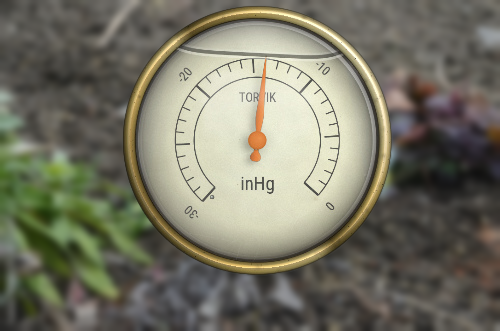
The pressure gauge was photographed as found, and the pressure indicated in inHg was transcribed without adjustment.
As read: -14 inHg
